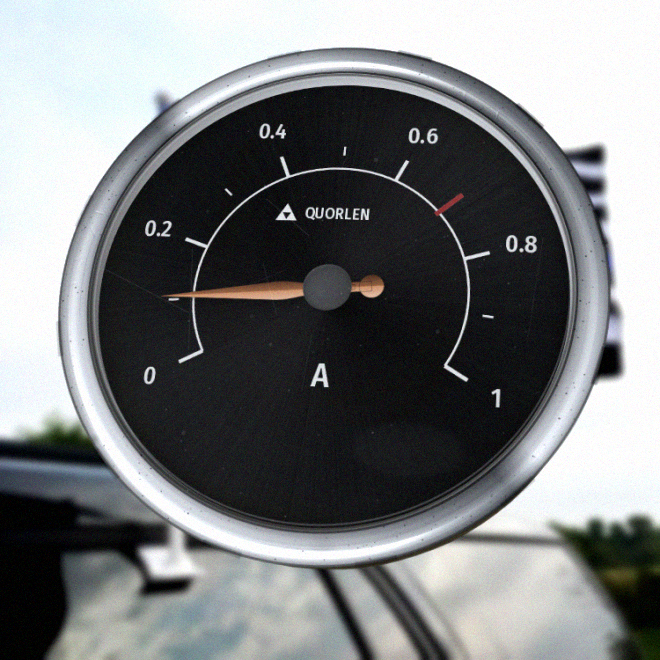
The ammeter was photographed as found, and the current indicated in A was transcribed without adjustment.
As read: 0.1 A
